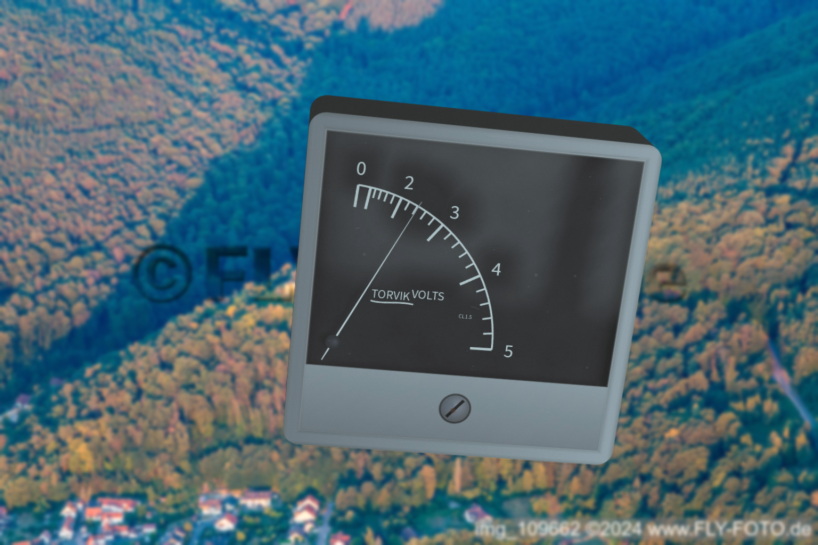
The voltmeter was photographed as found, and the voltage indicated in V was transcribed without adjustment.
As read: 2.4 V
